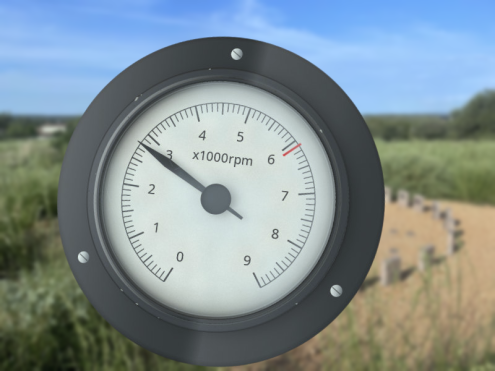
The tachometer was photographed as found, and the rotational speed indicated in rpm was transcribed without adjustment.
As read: 2800 rpm
